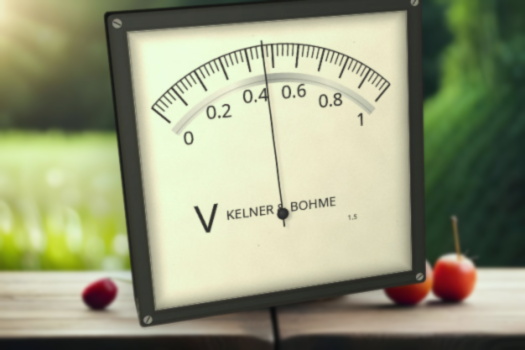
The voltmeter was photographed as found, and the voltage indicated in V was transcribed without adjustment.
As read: 0.46 V
